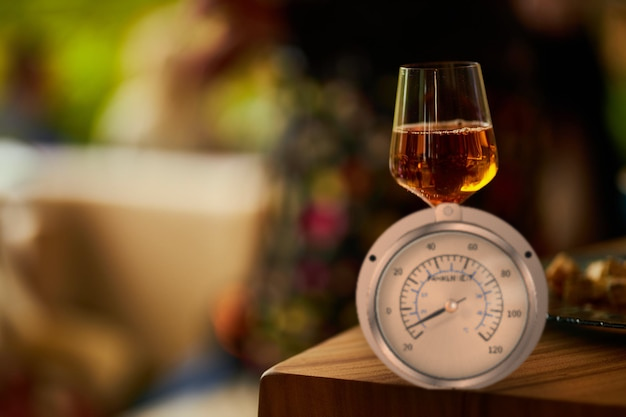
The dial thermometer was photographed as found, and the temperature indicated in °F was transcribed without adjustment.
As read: -12 °F
